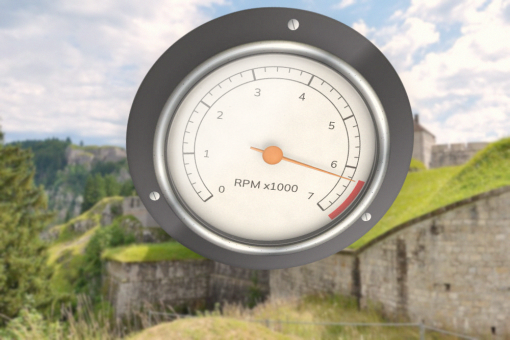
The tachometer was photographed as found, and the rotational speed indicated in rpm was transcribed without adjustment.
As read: 6200 rpm
